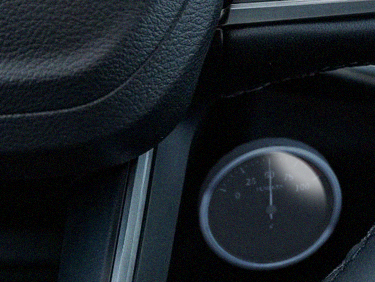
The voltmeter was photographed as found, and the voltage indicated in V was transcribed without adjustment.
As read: 50 V
